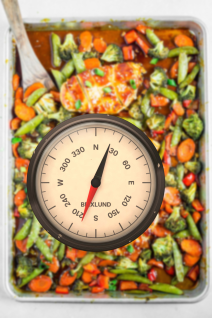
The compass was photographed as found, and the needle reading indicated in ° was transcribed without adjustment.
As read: 200 °
